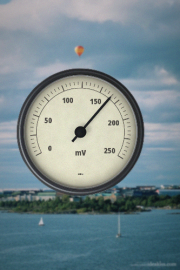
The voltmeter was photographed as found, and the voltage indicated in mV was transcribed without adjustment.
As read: 165 mV
